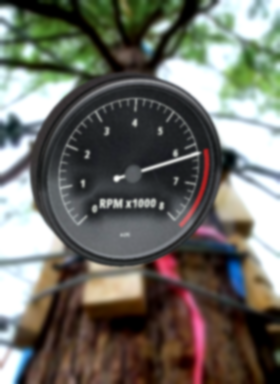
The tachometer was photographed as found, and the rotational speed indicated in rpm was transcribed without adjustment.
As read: 6200 rpm
